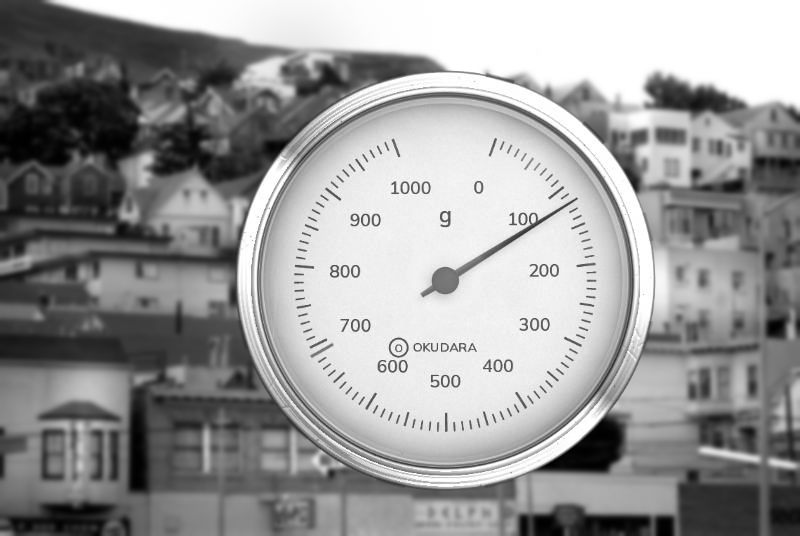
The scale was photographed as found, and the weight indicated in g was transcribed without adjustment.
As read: 120 g
